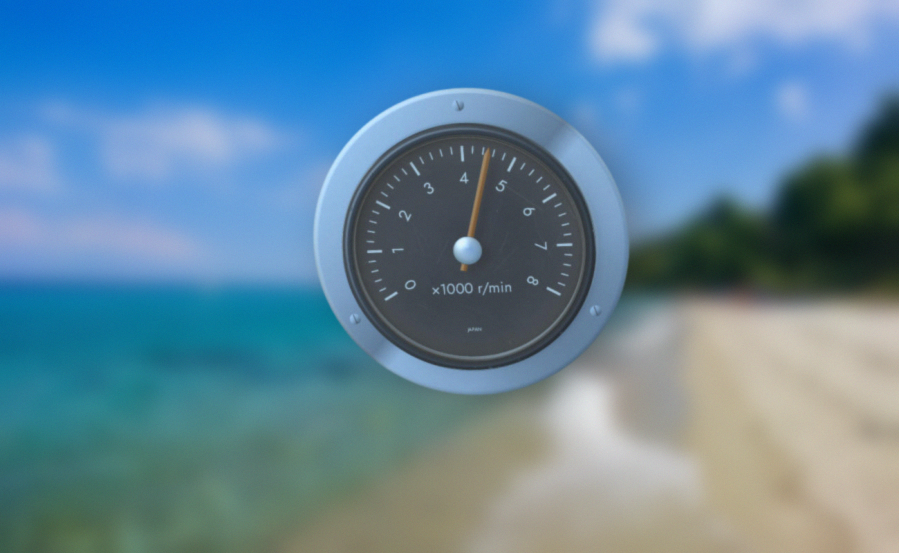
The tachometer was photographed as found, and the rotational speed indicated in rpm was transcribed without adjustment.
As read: 4500 rpm
